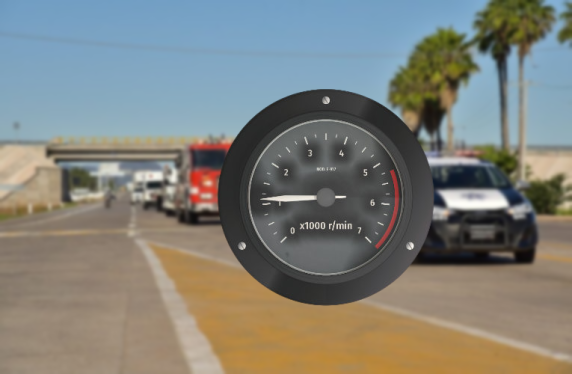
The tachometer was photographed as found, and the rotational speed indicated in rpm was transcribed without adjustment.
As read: 1125 rpm
